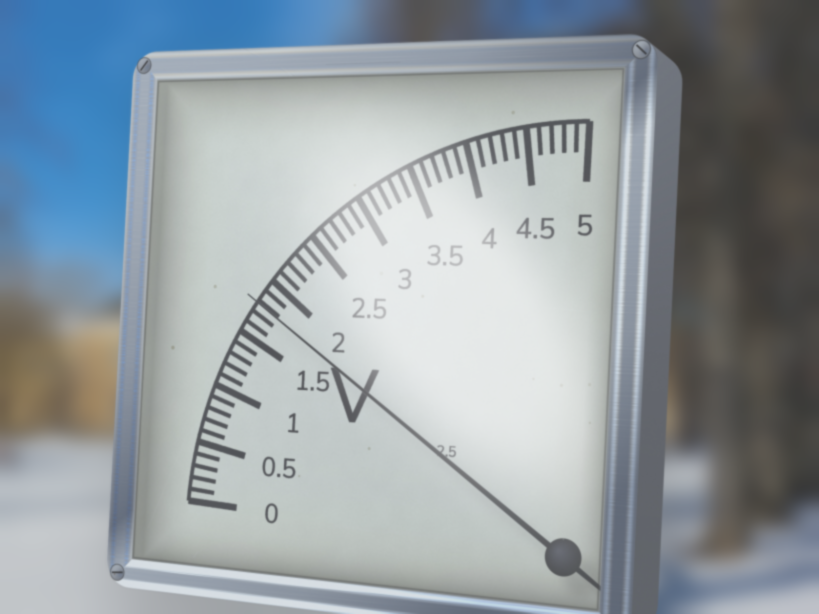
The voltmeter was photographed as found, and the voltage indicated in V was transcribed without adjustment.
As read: 1.8 V
